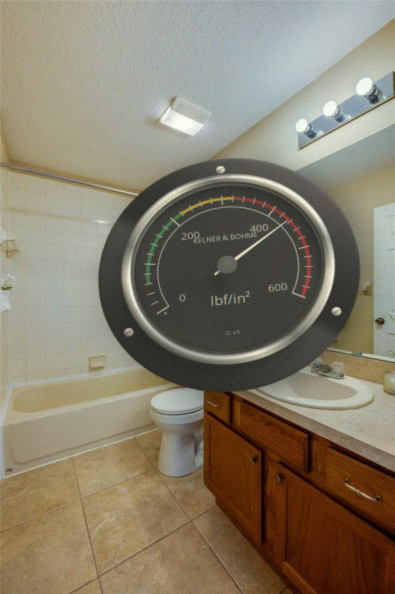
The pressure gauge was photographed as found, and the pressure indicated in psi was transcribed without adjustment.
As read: 440 psi
